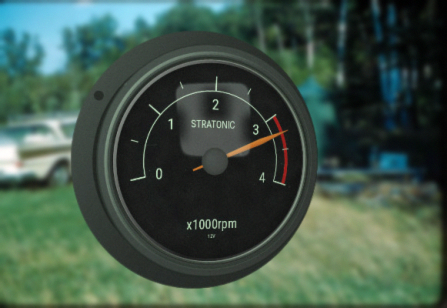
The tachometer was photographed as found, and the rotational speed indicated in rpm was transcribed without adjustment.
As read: 3250 rpm
